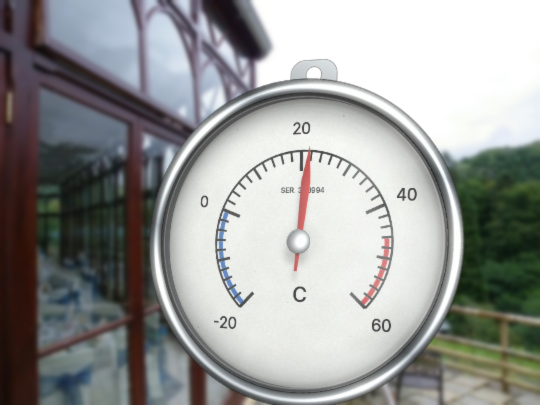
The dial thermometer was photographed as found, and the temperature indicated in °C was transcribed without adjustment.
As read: 22 °C
